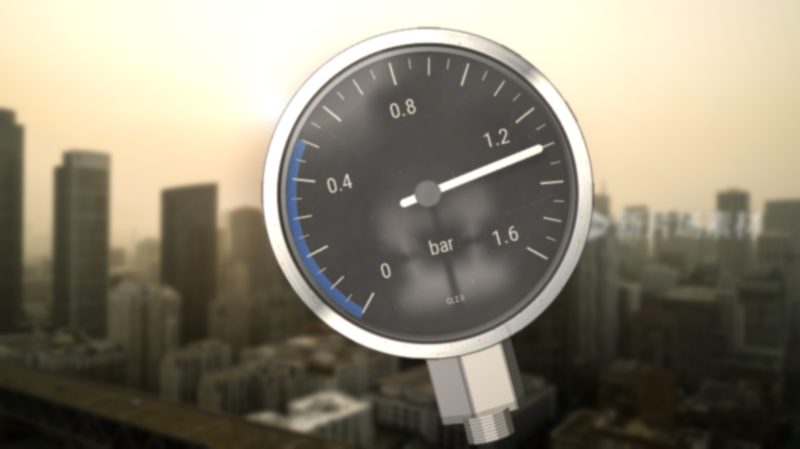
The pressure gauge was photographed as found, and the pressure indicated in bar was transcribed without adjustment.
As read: 1.3 bar
